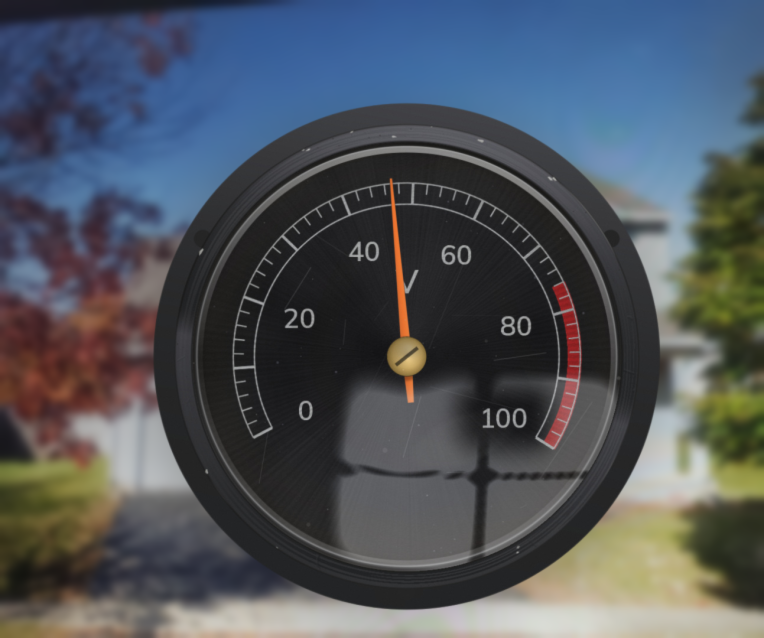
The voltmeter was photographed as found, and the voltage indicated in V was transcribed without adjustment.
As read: 47 V
